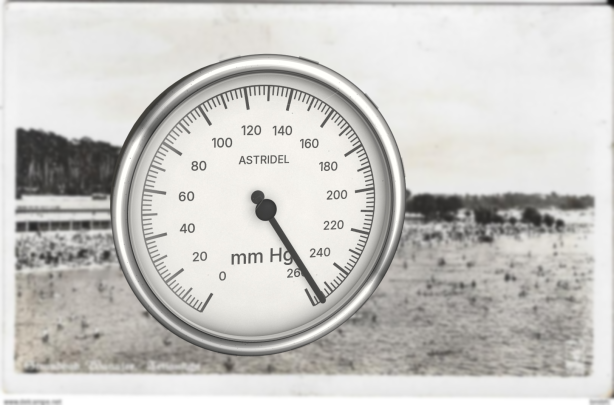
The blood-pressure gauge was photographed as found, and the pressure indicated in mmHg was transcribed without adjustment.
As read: 256 mmHg
